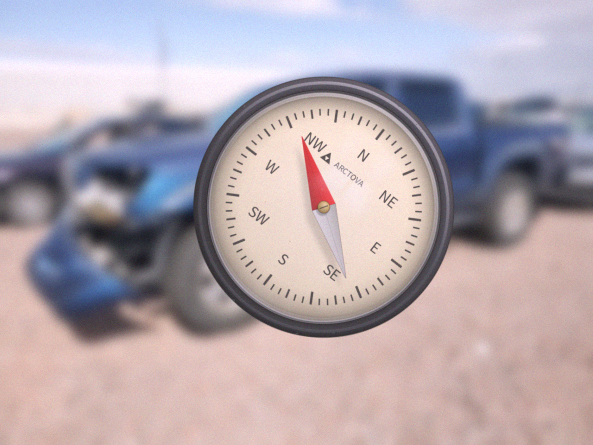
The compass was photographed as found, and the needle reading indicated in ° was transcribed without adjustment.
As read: 305 °
